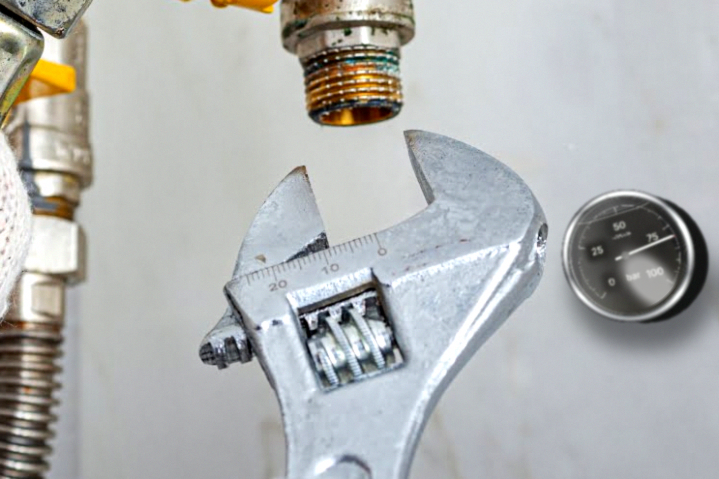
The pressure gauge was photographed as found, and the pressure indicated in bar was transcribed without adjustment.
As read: 80 bar
